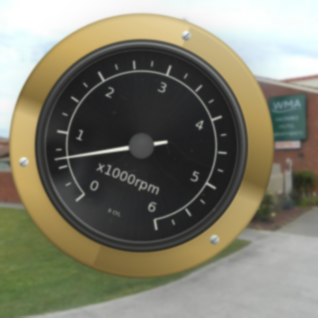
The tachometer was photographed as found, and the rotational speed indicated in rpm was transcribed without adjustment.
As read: 625 rpm
